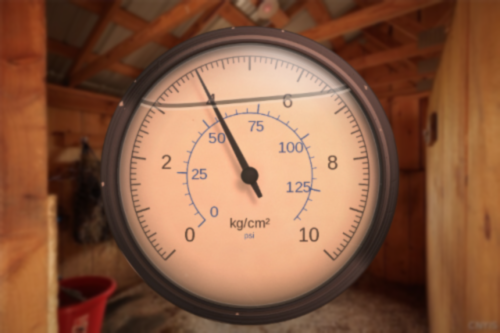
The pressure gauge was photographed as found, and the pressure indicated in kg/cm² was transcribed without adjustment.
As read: 4 kg/cm²
